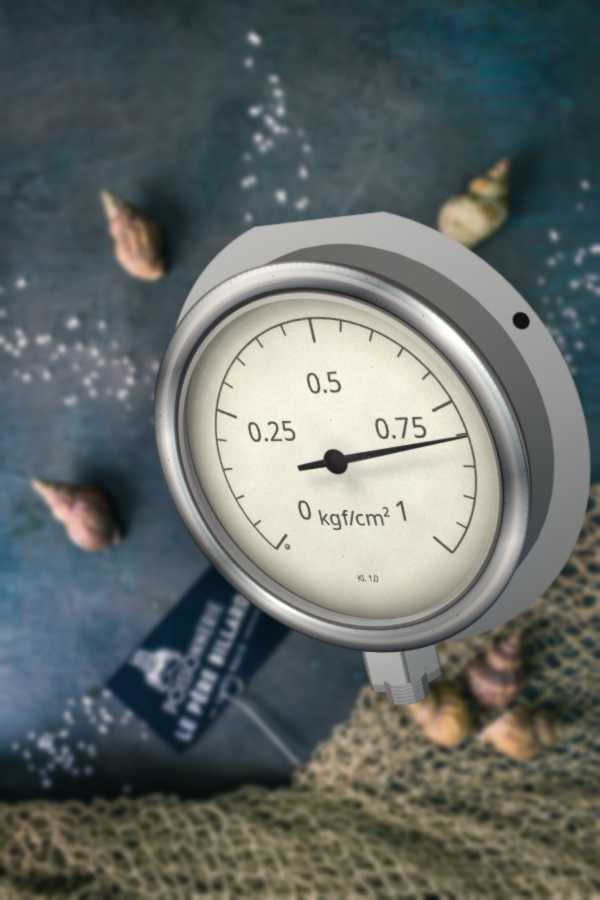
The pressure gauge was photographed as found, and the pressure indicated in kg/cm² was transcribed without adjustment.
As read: 0.8 kg/cm²
